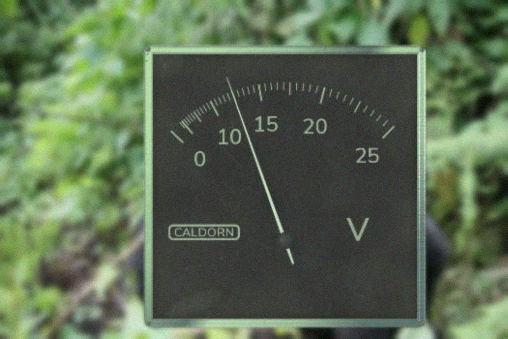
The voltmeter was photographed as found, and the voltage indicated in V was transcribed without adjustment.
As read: 12.5 V
